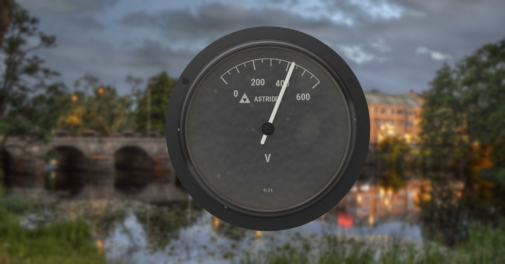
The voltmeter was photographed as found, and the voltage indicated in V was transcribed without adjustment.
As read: 425 V
